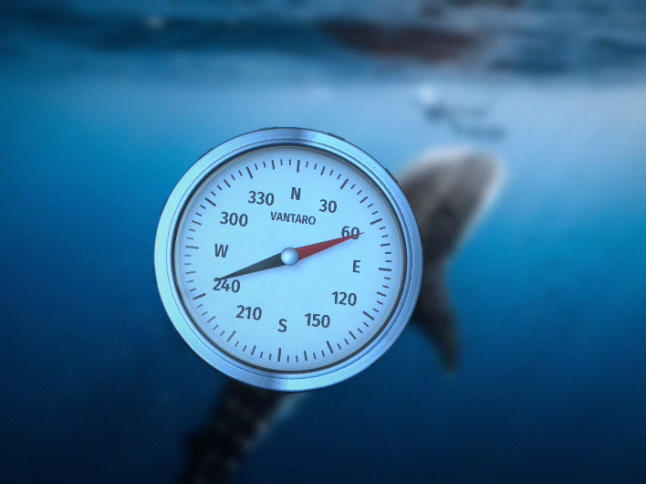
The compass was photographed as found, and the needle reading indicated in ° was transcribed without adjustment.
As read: 65 °
